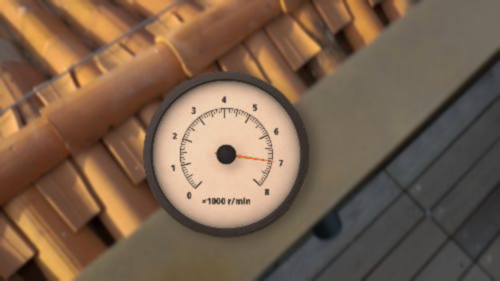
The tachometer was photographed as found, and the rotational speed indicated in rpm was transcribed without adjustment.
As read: 7000 rpm
